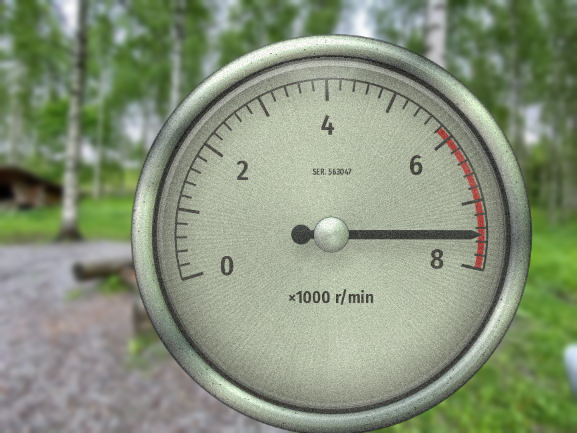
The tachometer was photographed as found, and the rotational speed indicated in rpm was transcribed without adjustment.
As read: 7500 rpm
